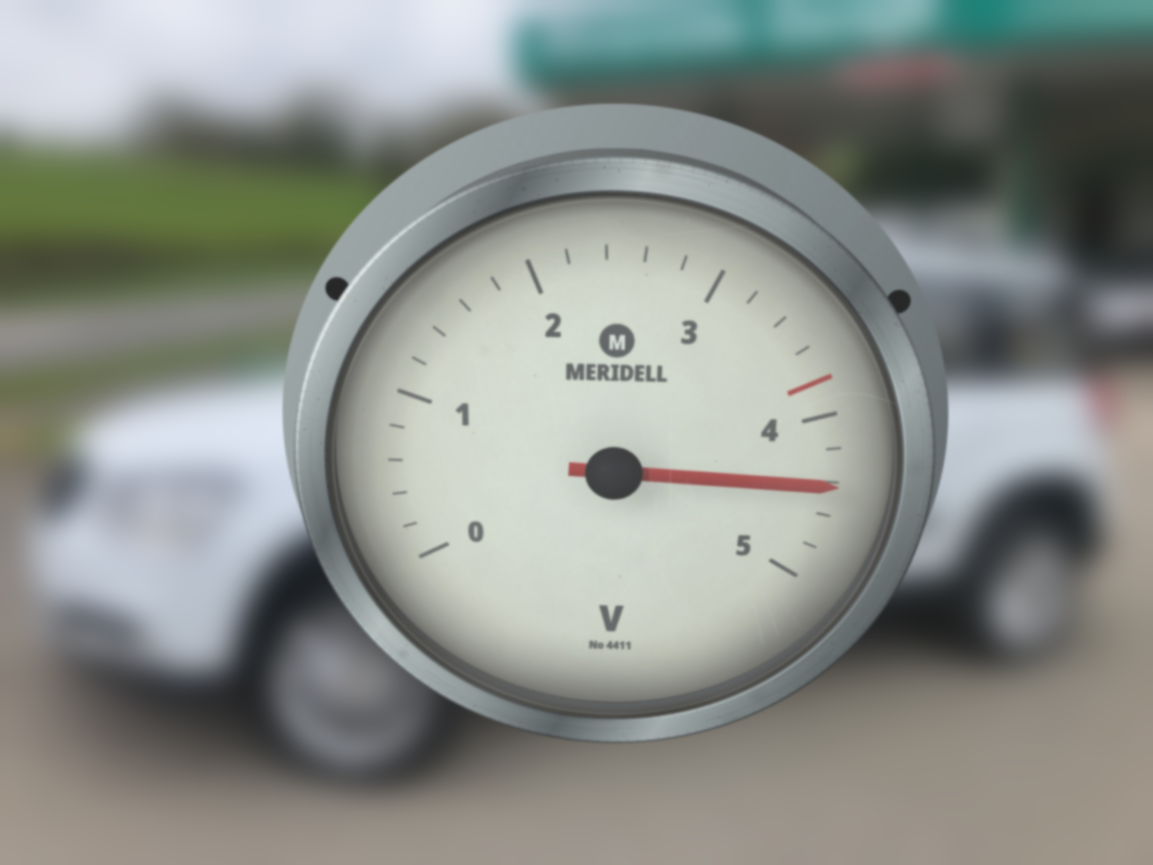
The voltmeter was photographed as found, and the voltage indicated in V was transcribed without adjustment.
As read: 4.4 V
